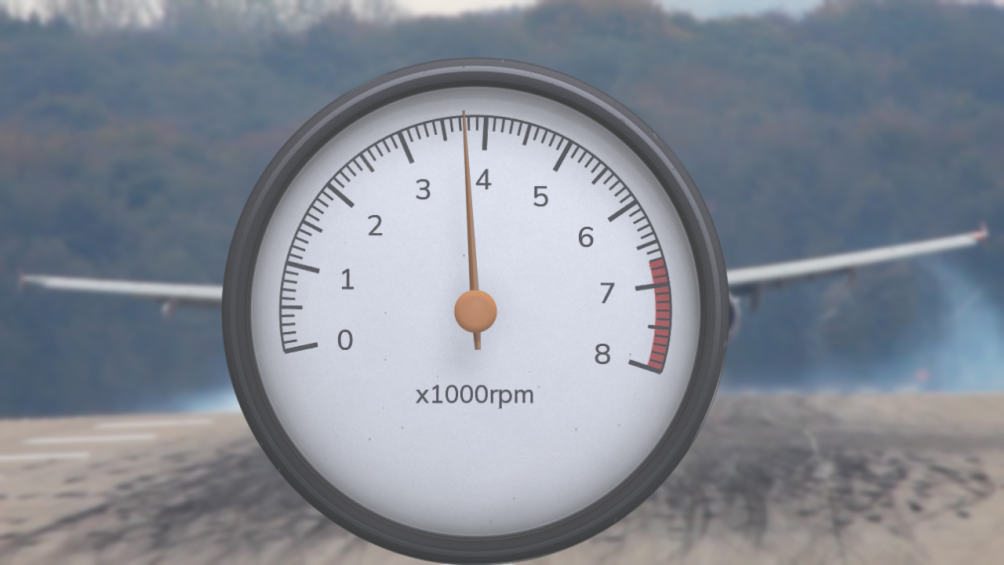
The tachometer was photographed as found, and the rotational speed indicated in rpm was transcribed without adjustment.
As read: 3750 rpm
